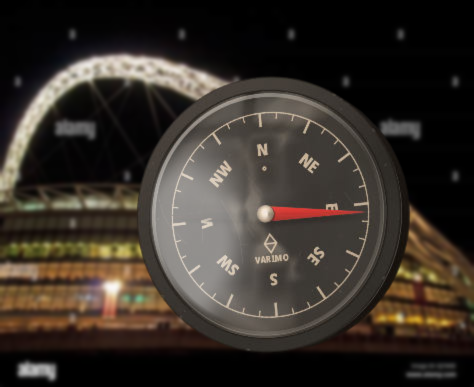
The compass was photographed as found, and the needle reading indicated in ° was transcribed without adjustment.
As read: 95 °
